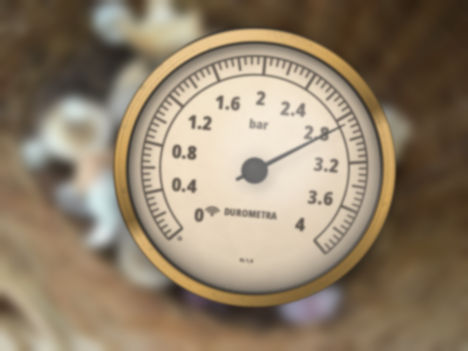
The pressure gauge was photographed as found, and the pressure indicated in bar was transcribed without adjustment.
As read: 2.85 bar
